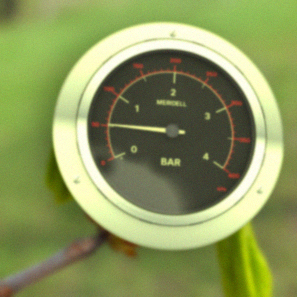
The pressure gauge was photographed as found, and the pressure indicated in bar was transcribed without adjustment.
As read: 0.5 bar
